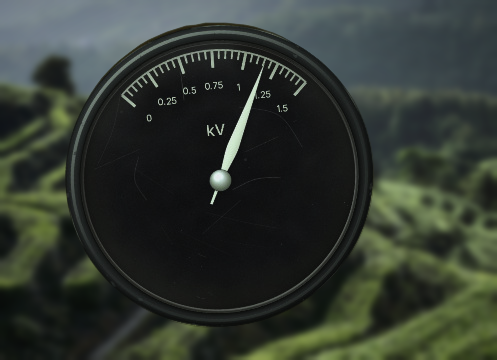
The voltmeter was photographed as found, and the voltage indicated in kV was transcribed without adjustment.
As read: 1.15 kV
